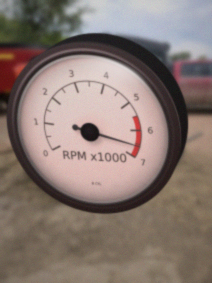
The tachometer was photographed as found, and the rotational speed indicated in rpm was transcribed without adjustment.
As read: 6500 rpm
